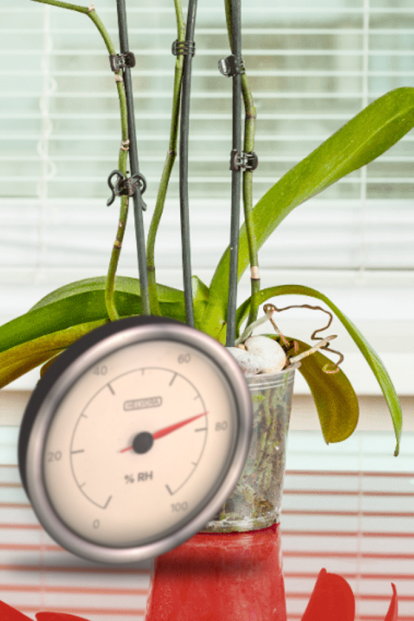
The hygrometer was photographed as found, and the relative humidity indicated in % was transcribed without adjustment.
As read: 75 %
